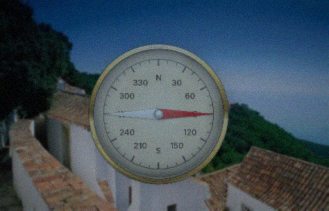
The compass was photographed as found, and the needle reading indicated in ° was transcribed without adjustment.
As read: 90 °
